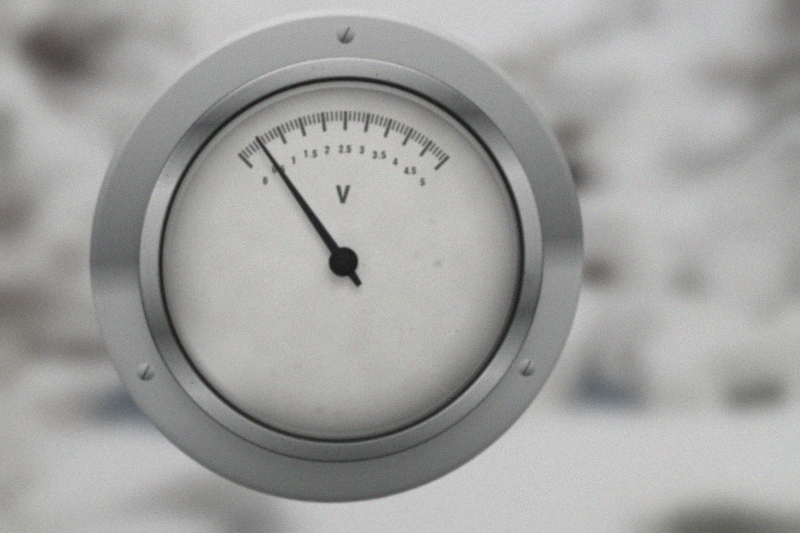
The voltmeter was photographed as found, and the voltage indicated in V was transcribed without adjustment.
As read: 0.5 V
